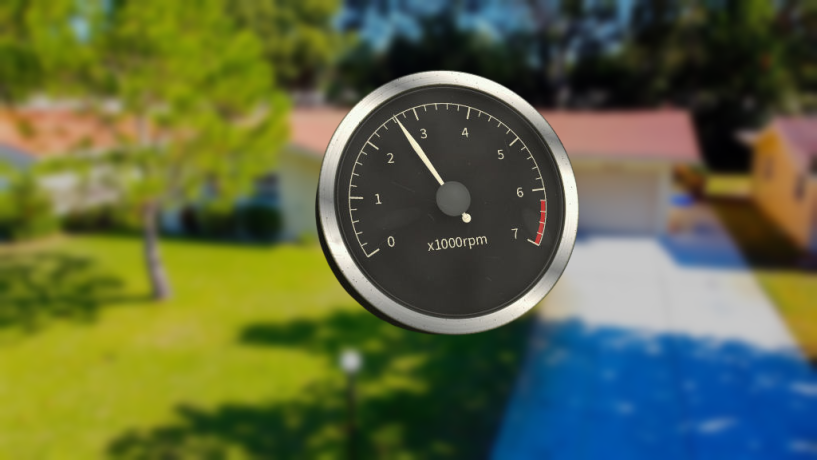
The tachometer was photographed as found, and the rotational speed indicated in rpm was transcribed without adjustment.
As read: 2600 rpm
